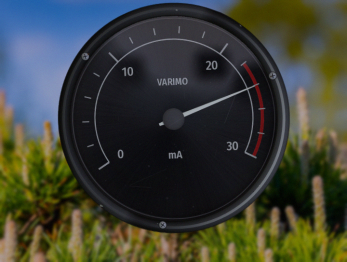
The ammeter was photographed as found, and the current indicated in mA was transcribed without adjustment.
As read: 24 mA
